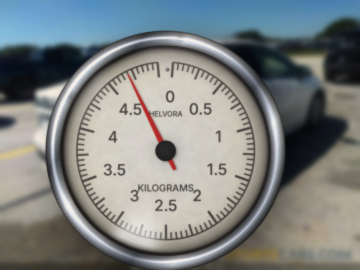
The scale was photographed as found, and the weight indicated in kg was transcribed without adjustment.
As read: 4.7 kg
